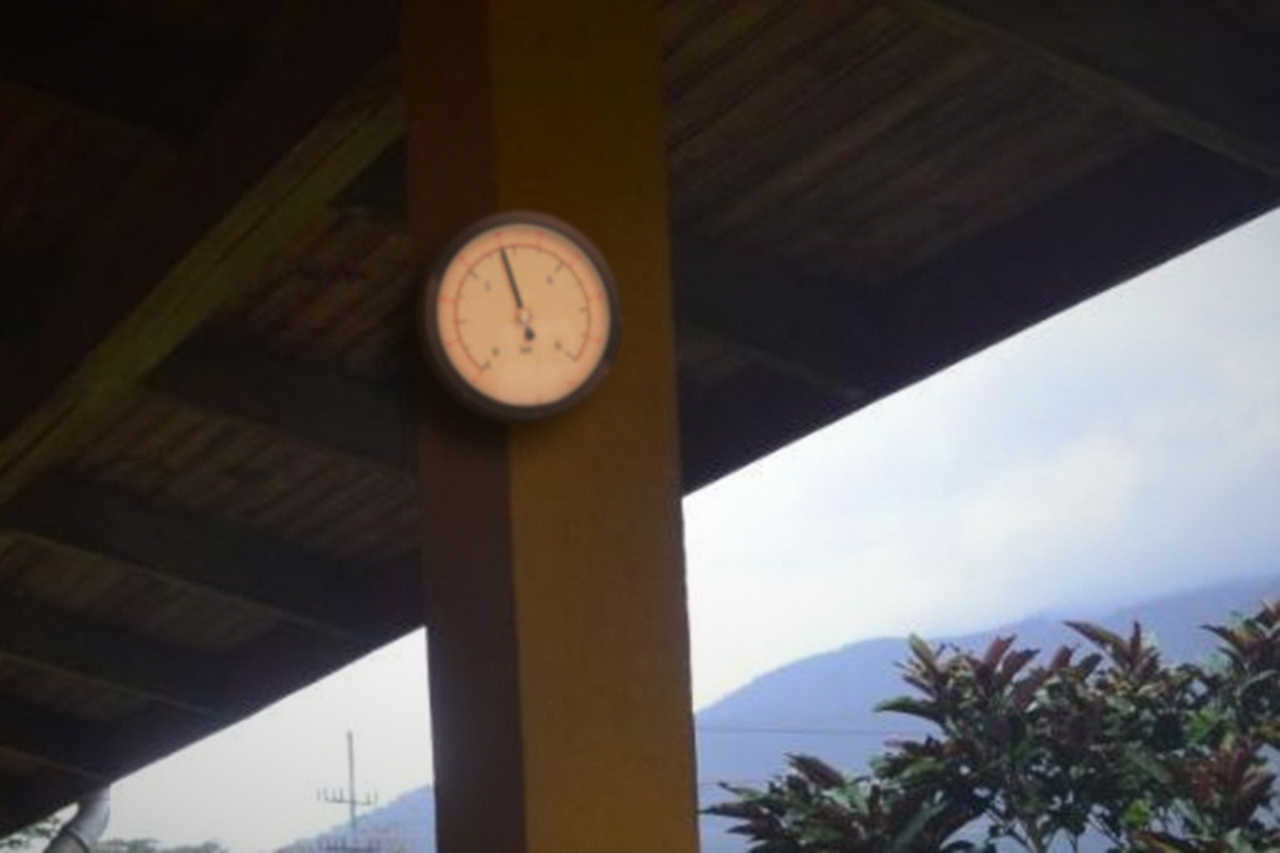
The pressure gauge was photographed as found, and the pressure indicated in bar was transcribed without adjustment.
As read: 2.75 bar
